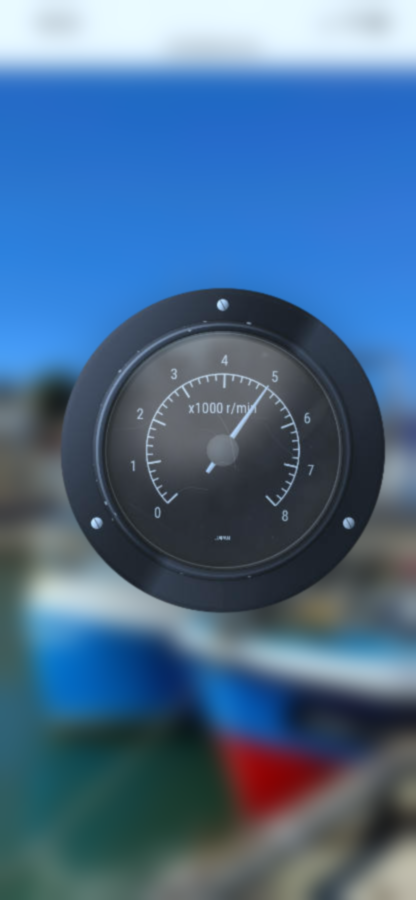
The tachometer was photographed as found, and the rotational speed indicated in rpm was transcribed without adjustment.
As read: 5000 rpm
